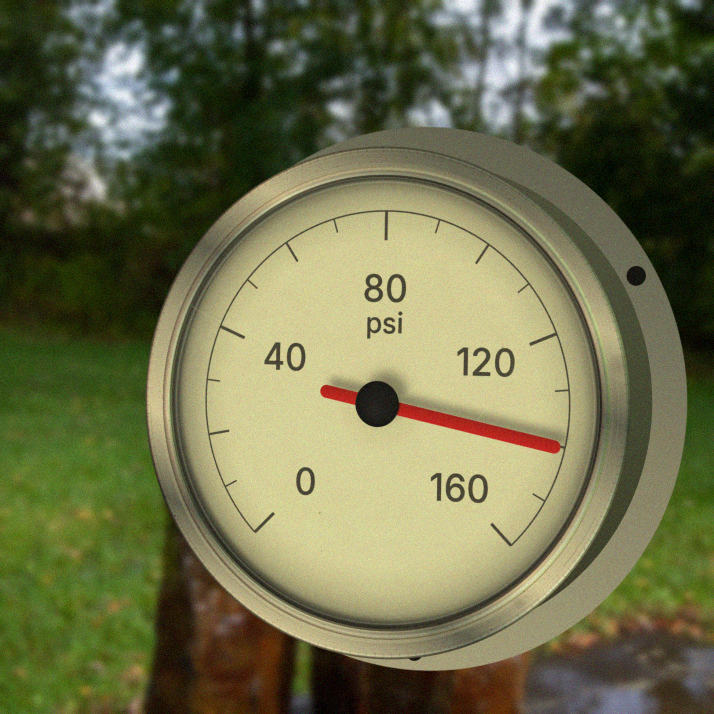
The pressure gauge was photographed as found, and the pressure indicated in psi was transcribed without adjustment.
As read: 140 psi
